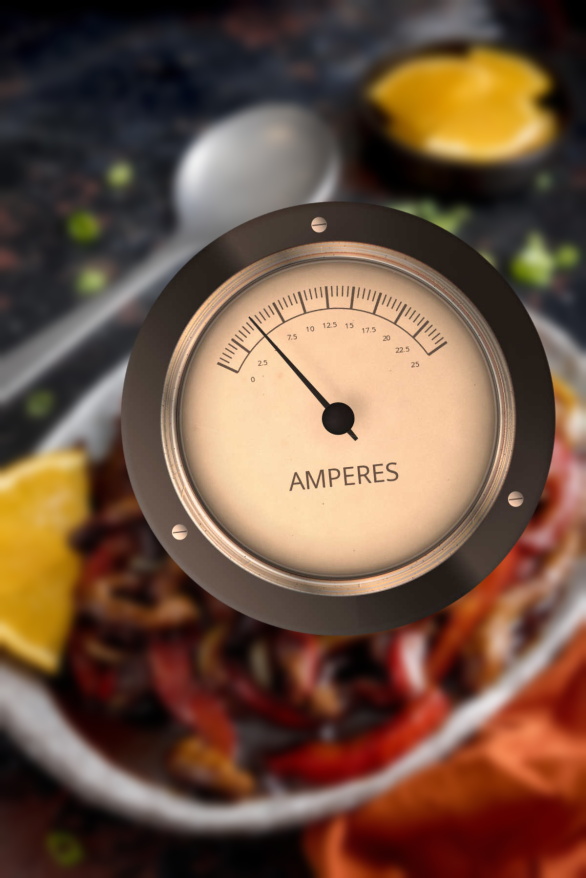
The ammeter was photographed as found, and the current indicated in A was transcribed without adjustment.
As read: 5 A
